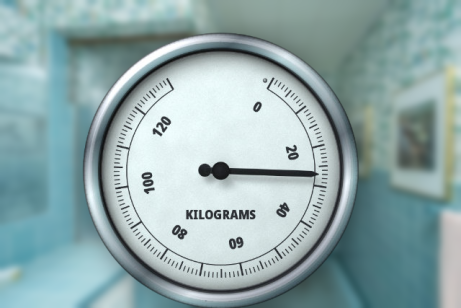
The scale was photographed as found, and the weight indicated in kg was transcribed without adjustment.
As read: 27 kg
